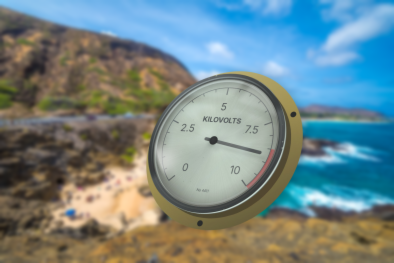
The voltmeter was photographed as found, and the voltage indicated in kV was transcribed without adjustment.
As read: 8.75 kV
